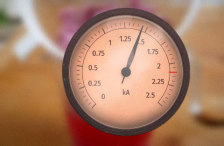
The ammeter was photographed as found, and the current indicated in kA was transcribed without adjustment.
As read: 1.45 kA
